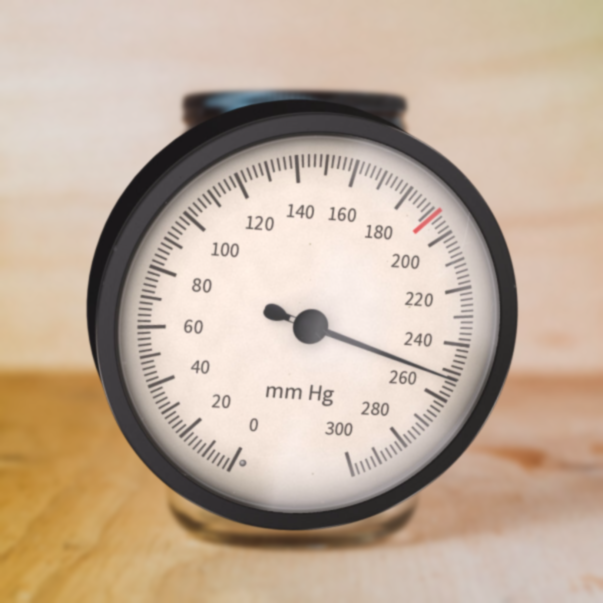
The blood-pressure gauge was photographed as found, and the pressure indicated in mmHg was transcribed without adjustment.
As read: 252 mmHg
